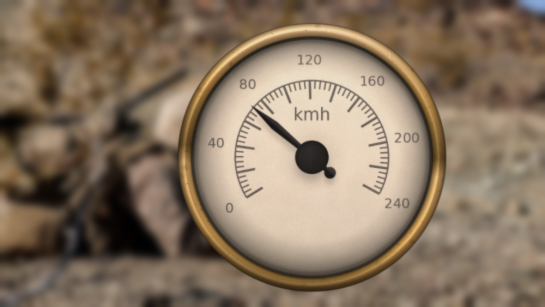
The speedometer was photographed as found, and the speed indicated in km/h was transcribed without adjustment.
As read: 72 km/h
